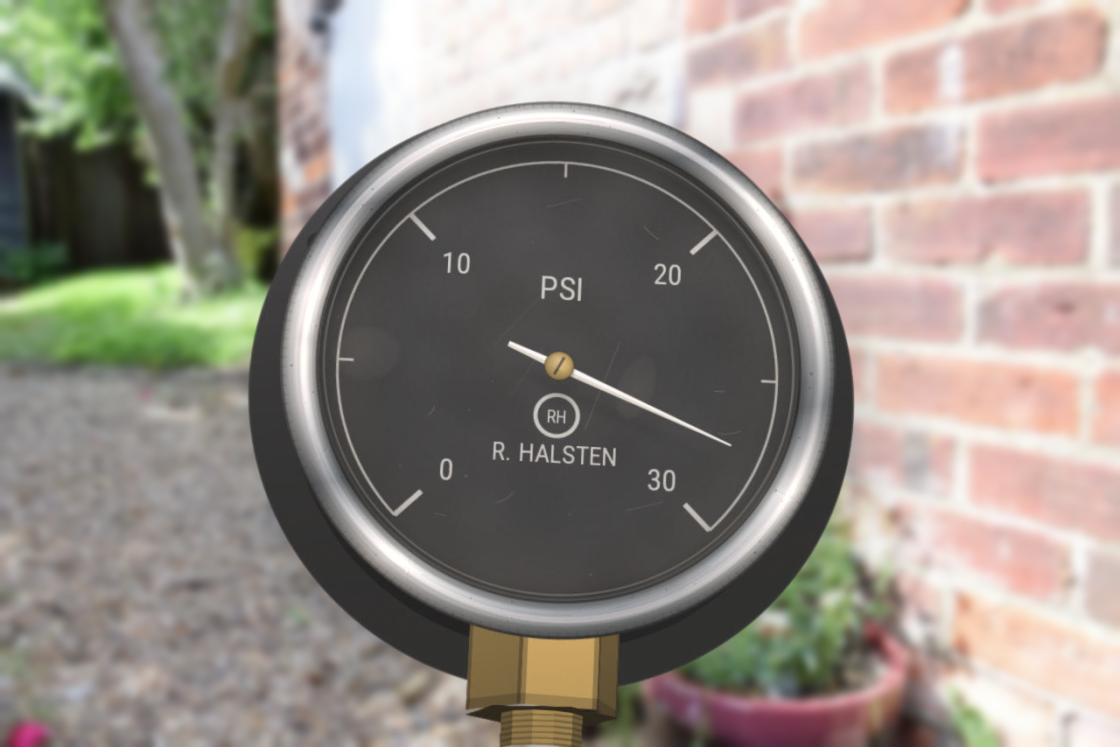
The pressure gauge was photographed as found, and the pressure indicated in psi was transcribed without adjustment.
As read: 27.5 psi
